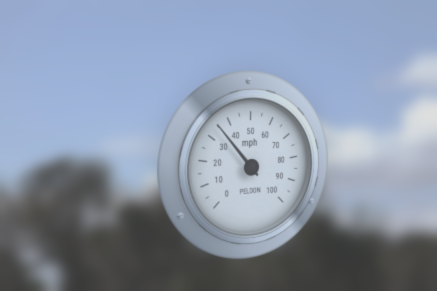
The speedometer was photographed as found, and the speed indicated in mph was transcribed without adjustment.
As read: 35 mph
